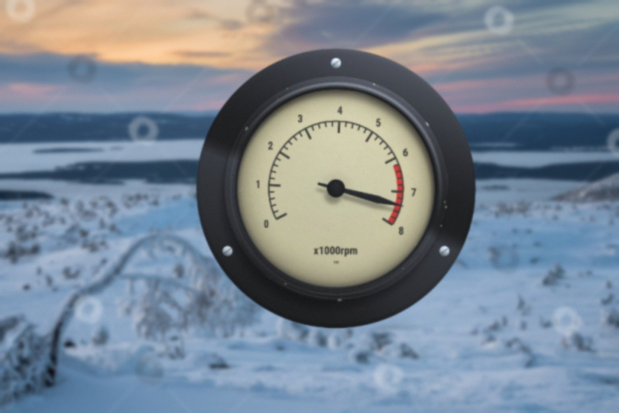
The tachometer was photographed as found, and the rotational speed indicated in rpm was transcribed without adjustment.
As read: 7400 rpm
